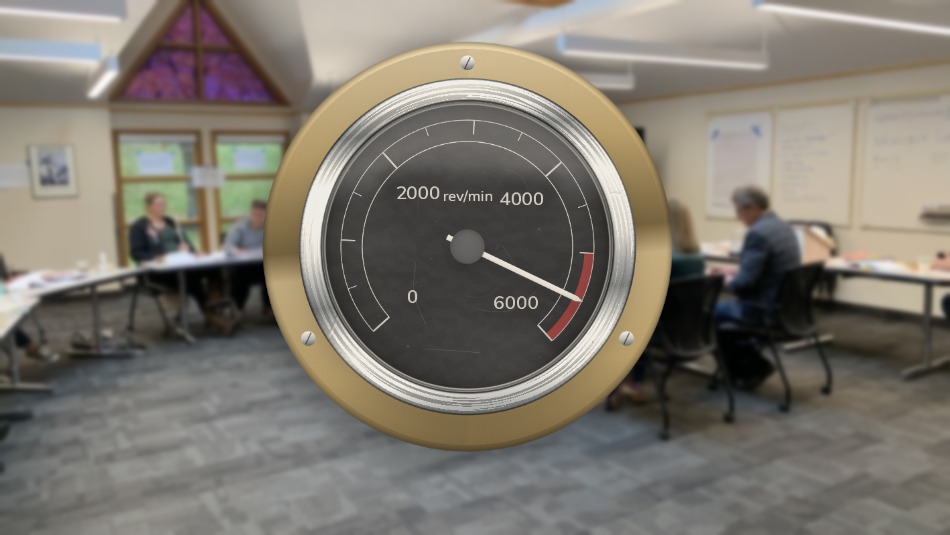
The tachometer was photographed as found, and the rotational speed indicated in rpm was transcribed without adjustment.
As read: 5500 rpm
